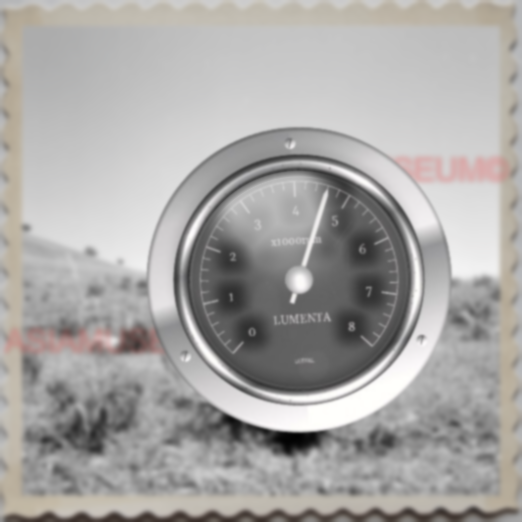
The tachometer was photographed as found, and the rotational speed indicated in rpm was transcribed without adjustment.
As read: 4600 rpm
